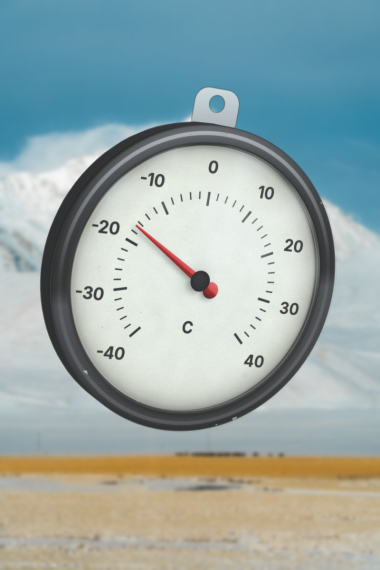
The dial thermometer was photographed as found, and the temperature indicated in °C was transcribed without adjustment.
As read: -17 °C
